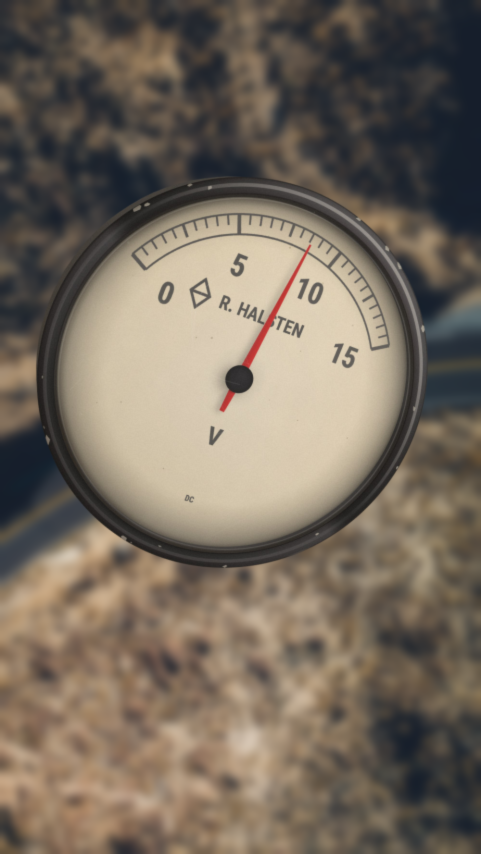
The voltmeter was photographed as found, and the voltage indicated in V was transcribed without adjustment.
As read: 8.5 V
